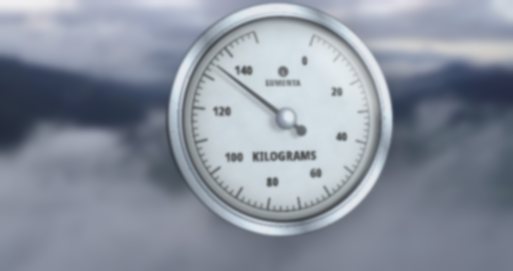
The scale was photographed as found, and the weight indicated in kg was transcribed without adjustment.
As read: 134 kg
